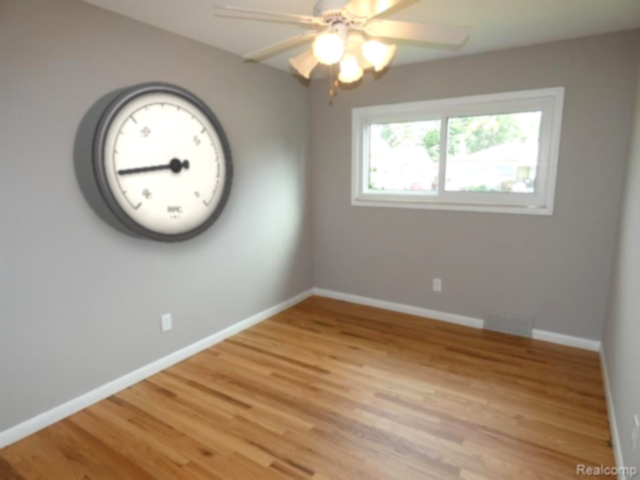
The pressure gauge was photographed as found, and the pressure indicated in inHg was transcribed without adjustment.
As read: -26 inHg
